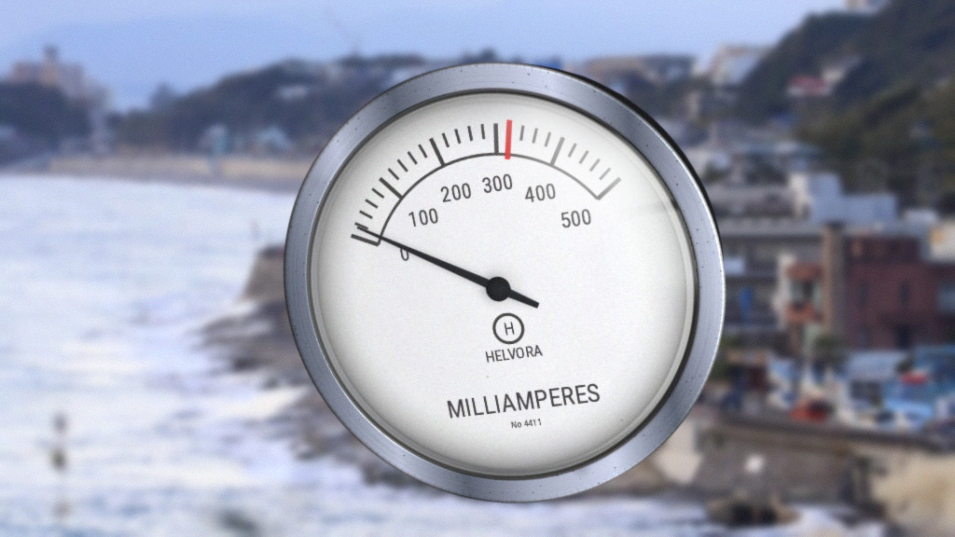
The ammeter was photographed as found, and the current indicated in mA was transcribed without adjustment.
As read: 20 mA
